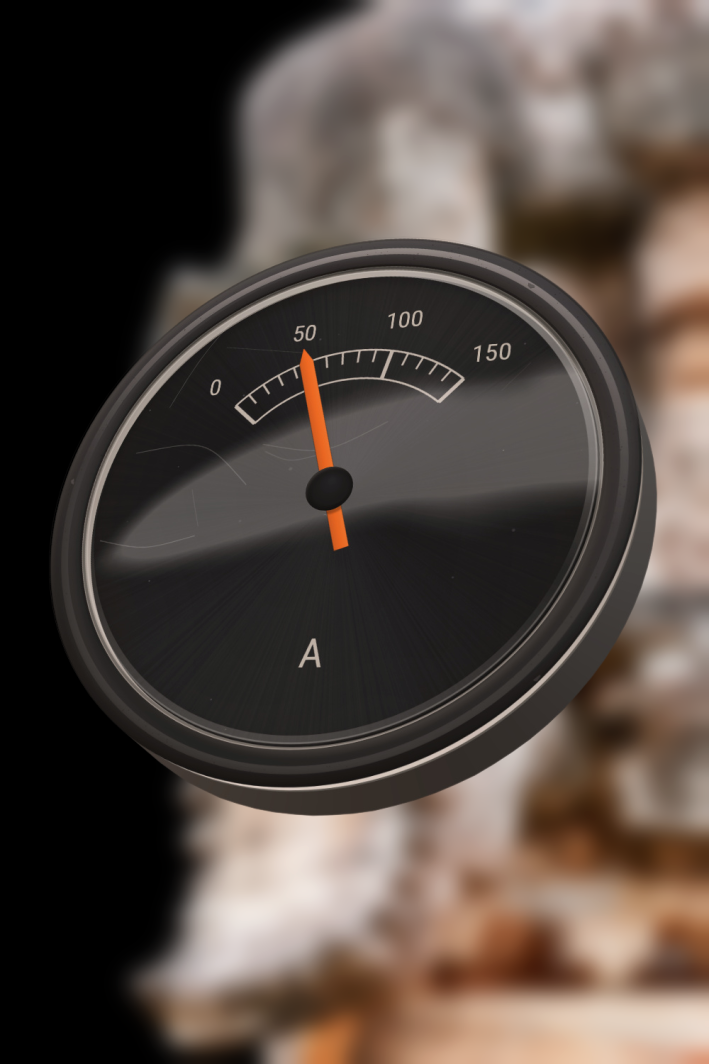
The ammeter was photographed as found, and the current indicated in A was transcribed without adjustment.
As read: 50 A
